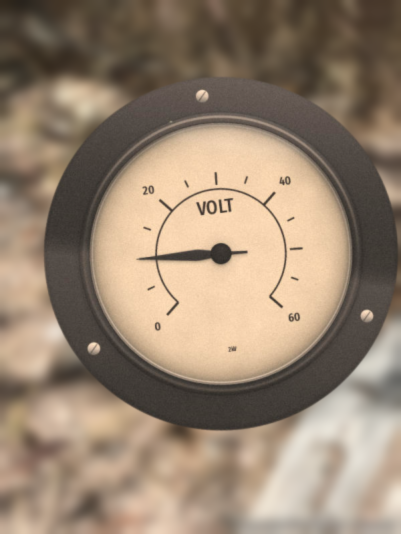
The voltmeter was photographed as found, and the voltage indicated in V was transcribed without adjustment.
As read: 10 V
